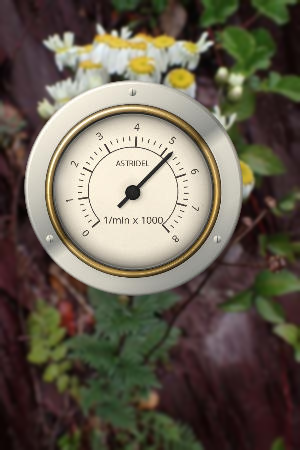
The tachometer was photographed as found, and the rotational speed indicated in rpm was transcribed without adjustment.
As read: 5200 rpm
